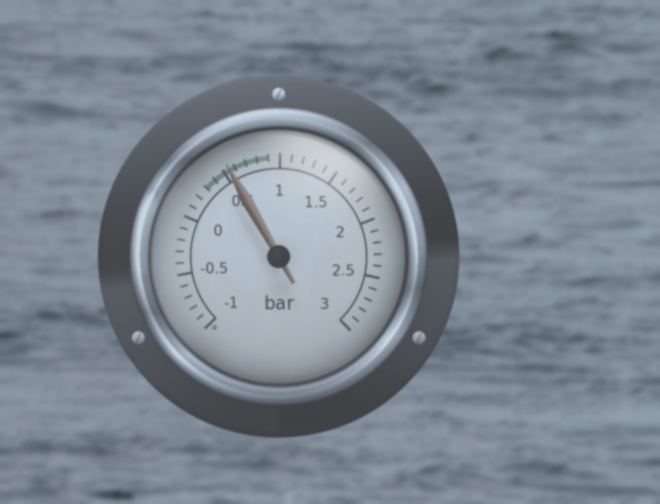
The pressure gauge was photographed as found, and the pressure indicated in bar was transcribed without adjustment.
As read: 0.55 bar
